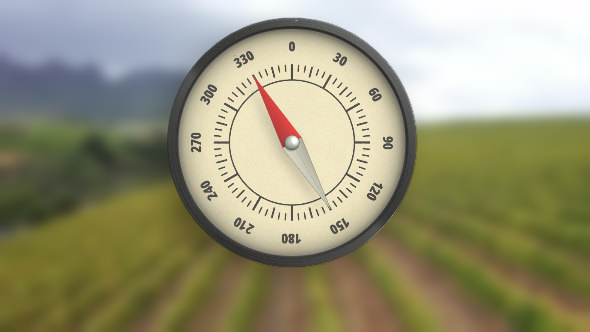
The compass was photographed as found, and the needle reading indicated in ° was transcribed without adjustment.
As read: 330 °
